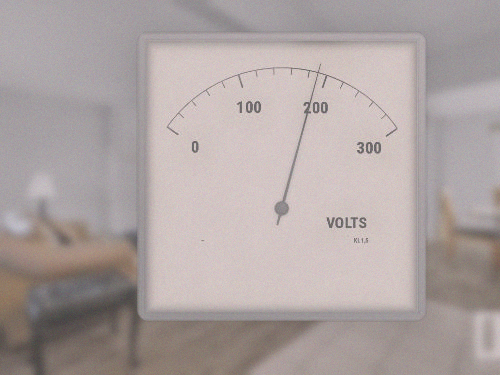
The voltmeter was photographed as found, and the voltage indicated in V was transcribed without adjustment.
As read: 190 V
